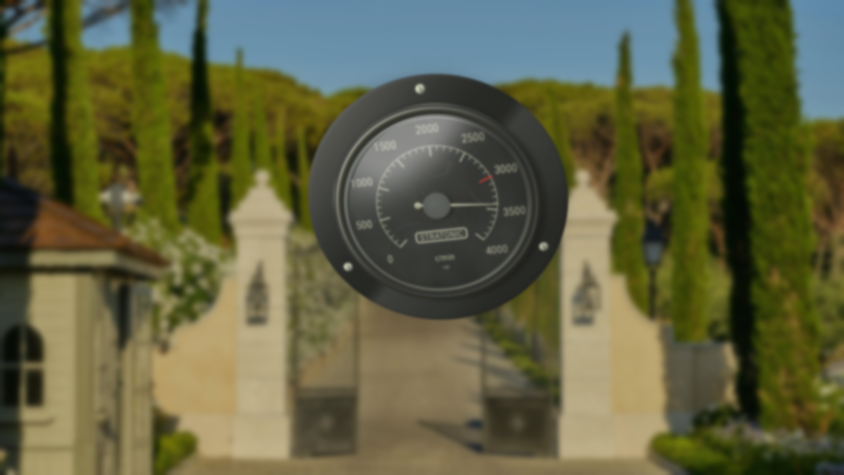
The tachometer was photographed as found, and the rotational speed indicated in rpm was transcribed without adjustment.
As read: 3400 rpm
